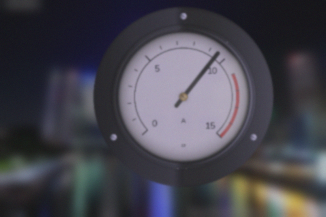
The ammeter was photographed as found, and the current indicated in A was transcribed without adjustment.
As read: 9.5 A
